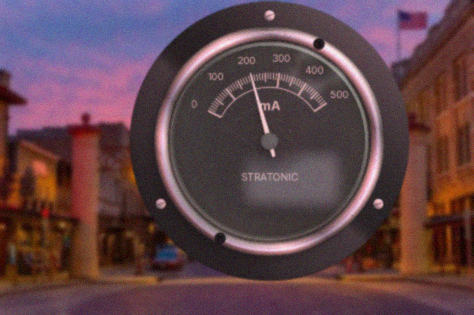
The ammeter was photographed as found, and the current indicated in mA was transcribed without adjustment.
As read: 200 mA
